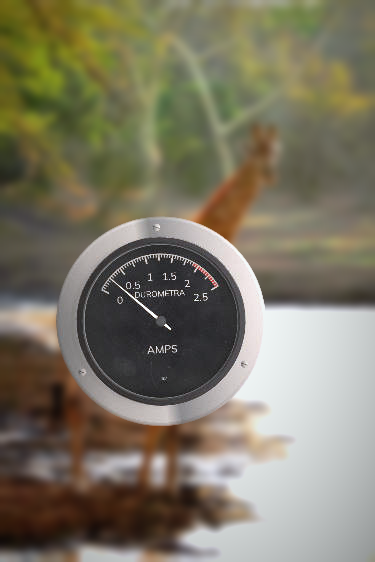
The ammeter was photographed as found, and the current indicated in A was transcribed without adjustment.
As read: 0.25 A
